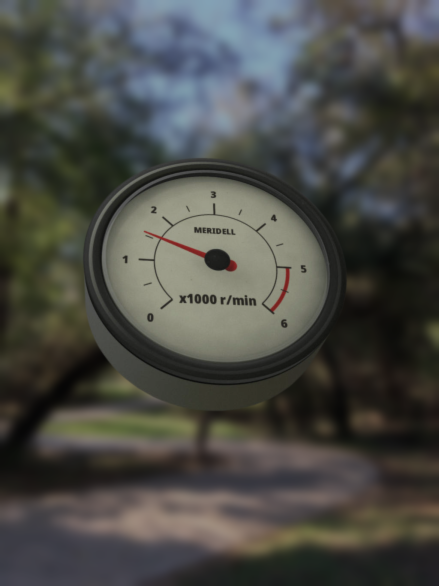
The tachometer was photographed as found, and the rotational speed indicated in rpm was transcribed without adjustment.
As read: 1500 rpm
